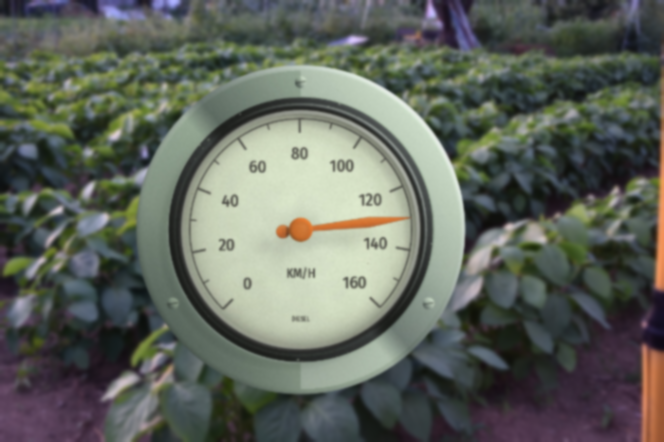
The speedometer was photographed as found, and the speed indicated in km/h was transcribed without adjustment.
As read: 130 km/h
